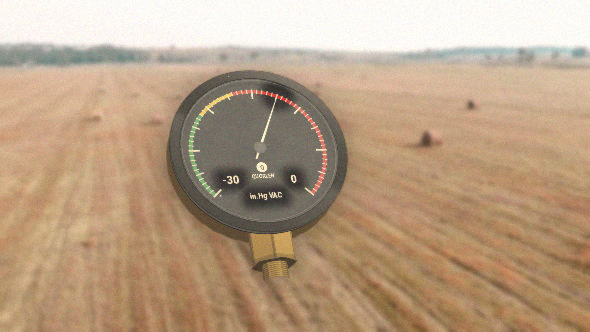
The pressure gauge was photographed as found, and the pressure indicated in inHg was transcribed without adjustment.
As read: -12.5 inHg
